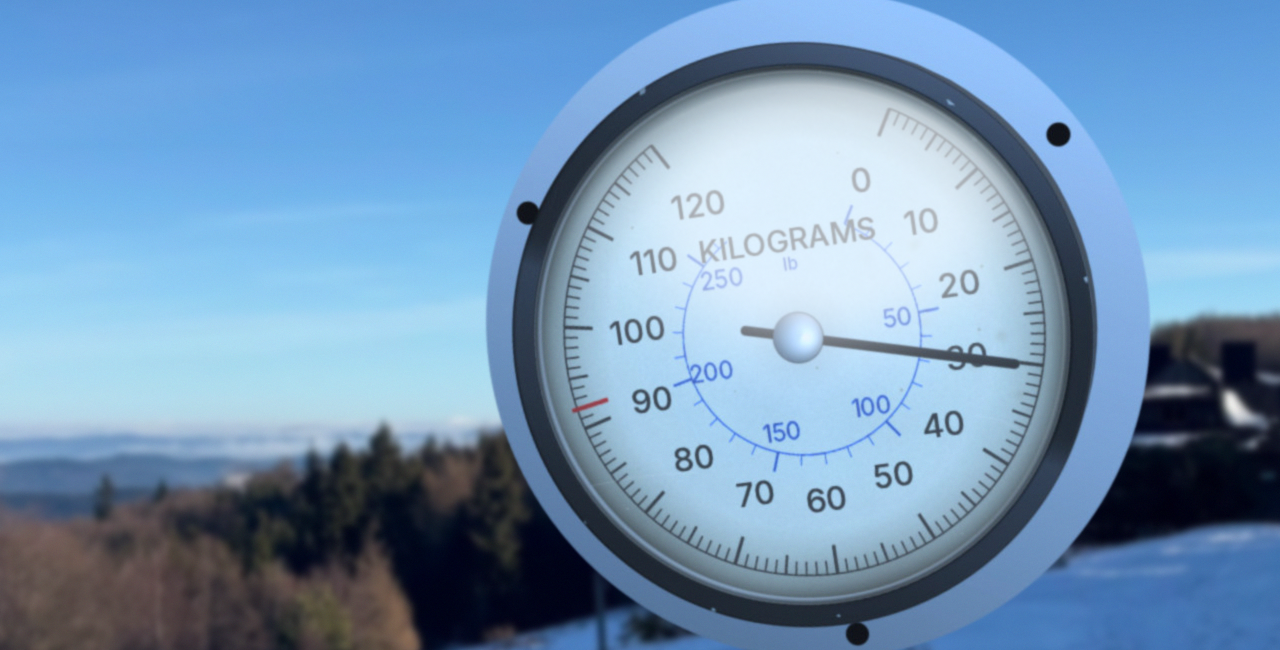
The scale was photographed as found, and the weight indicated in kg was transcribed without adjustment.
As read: 30 kg
